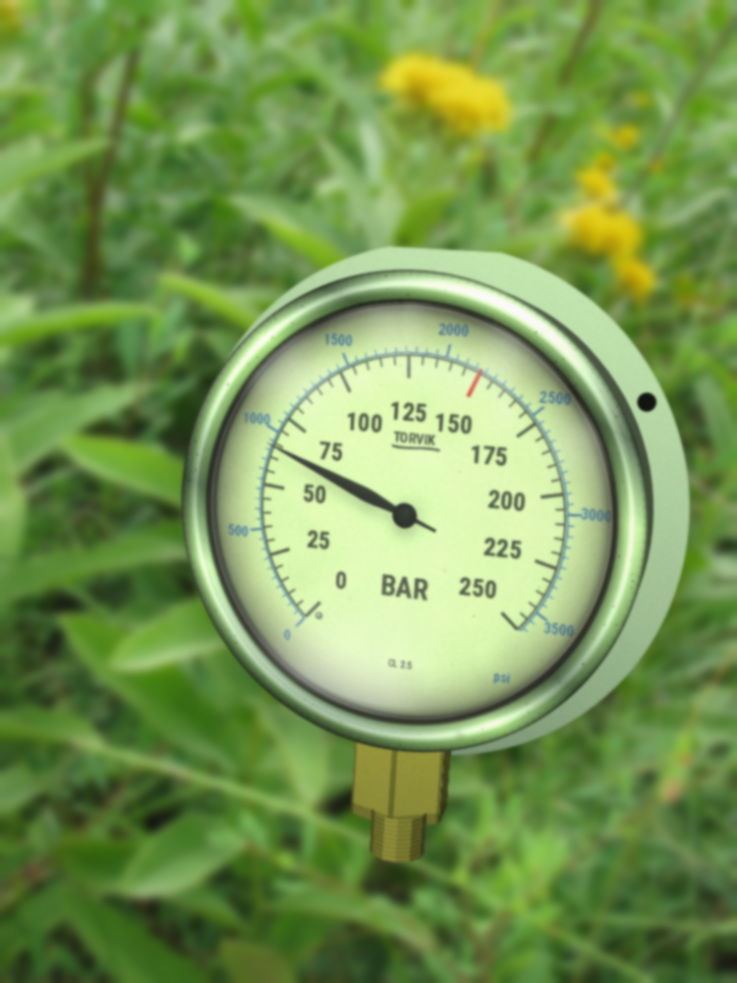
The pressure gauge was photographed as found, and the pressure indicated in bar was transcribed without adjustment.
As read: 65 bar
